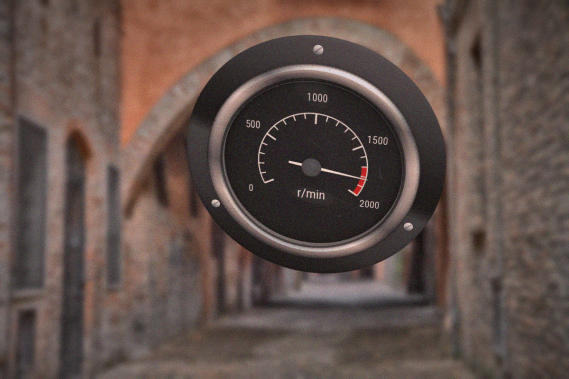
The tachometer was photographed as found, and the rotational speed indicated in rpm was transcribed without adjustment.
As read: 1800 rpm
